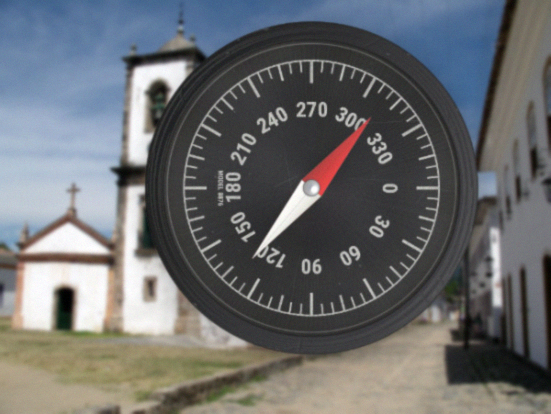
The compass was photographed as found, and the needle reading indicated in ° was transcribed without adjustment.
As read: 310 °
